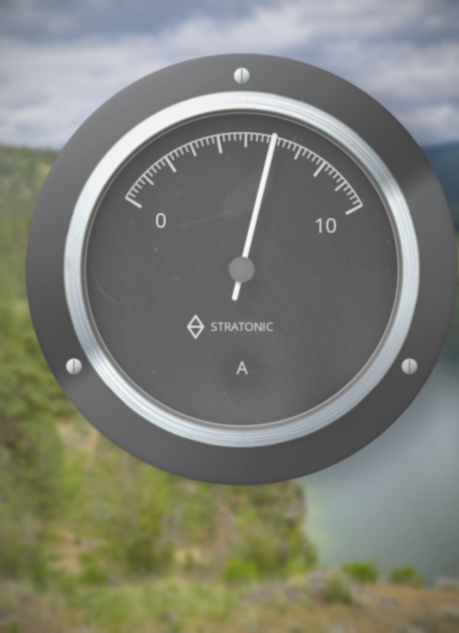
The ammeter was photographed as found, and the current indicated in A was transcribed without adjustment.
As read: 6 A
